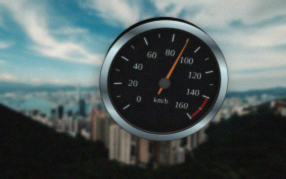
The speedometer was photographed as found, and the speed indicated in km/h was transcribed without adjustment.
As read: 90 km/h
